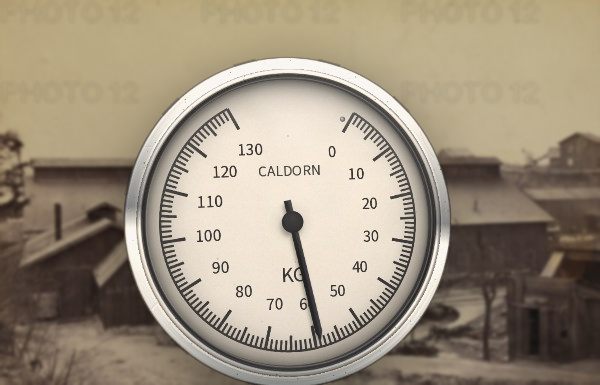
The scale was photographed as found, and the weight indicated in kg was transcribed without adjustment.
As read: 59 kg
